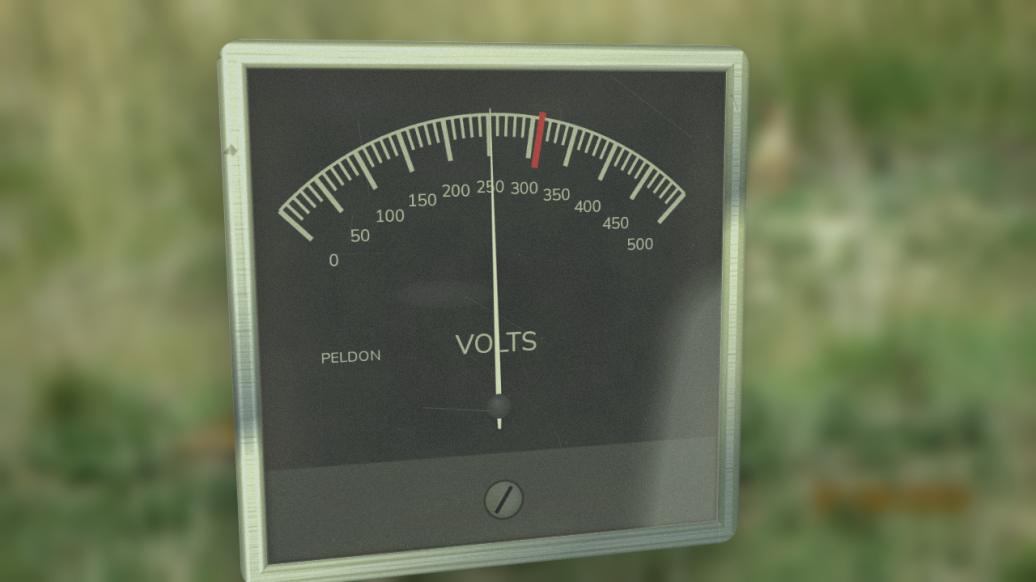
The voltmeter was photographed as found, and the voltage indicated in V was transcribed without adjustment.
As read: 250 V
